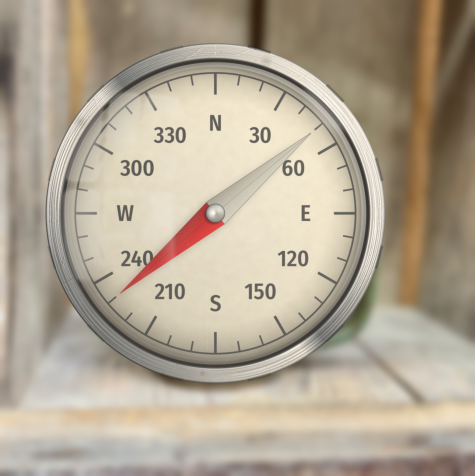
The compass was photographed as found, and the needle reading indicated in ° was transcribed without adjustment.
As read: 230 °
